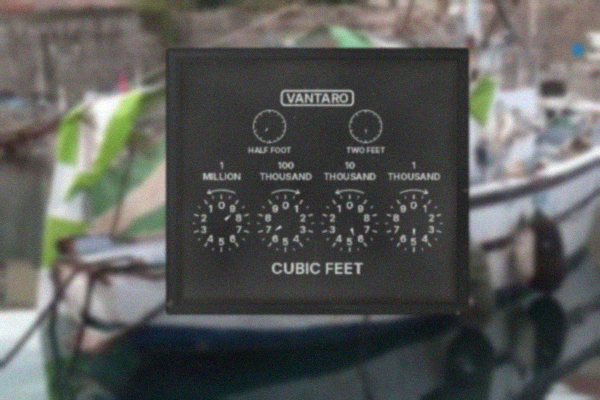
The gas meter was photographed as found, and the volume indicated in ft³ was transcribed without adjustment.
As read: 865500 ft³
